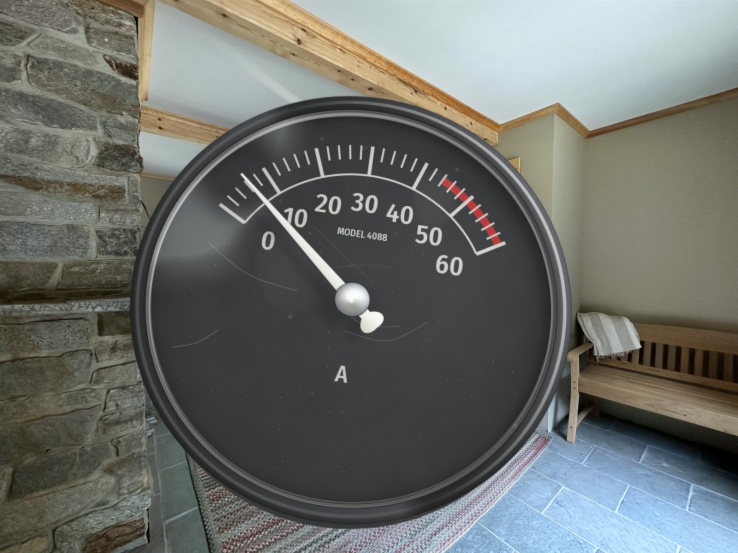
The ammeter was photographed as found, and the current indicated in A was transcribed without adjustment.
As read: 6 A
